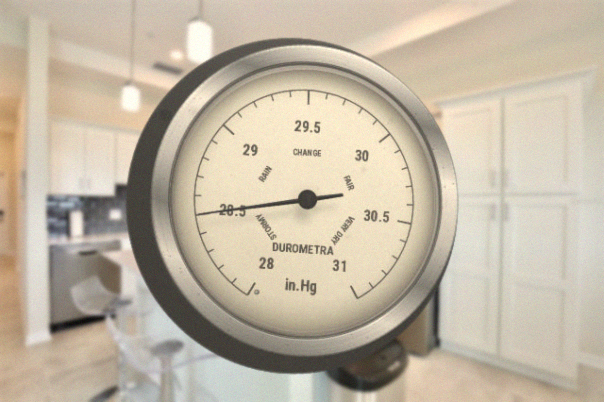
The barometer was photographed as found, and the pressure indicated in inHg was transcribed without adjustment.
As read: 28.5 inHg
